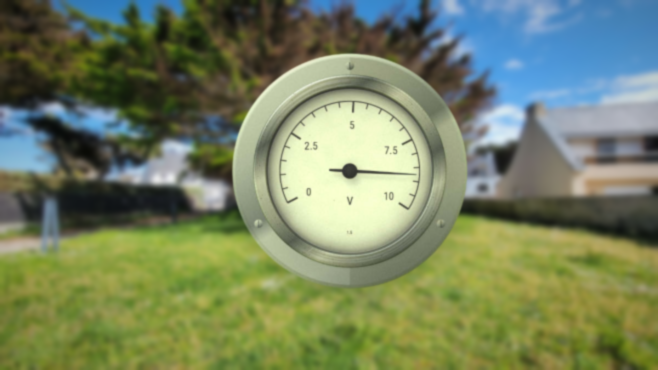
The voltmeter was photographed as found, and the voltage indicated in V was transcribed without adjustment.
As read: 8.75 V
